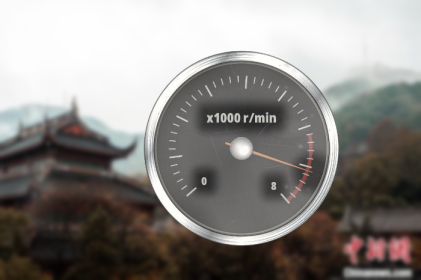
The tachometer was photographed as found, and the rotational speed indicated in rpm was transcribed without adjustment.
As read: 7100 rpm
